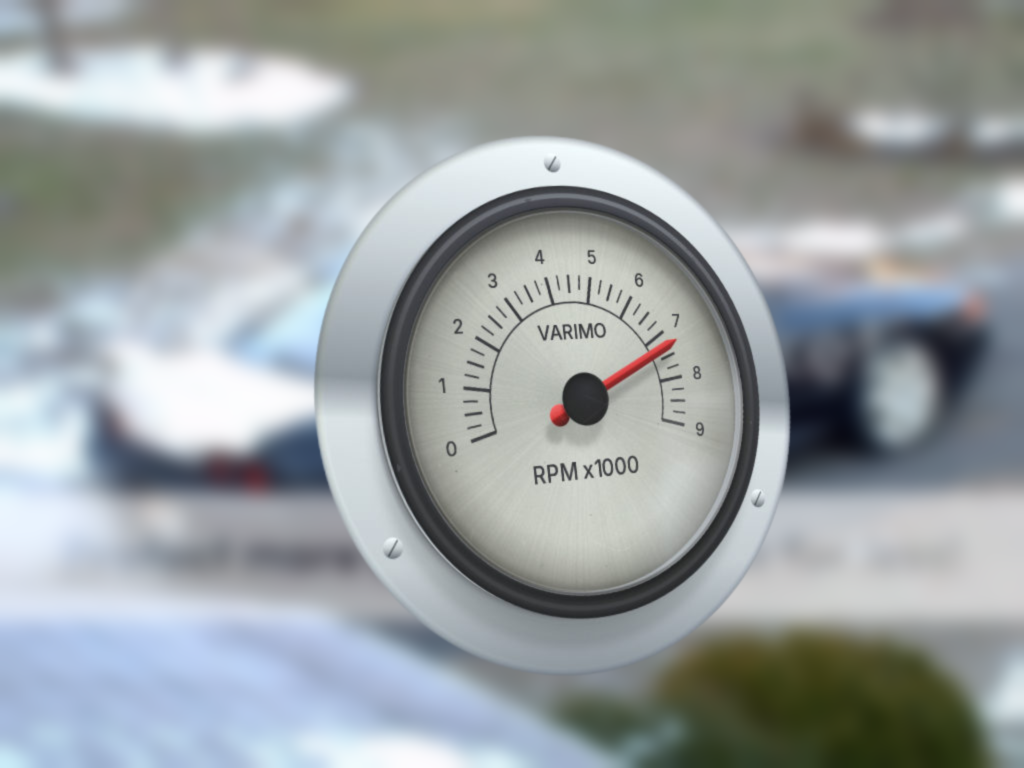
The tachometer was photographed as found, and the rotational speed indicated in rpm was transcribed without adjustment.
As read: 7250 rpm
